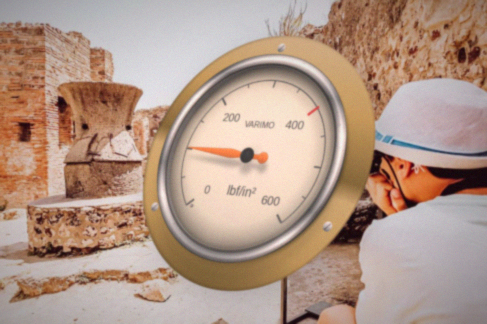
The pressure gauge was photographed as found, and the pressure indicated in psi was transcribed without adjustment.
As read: 100 psi
